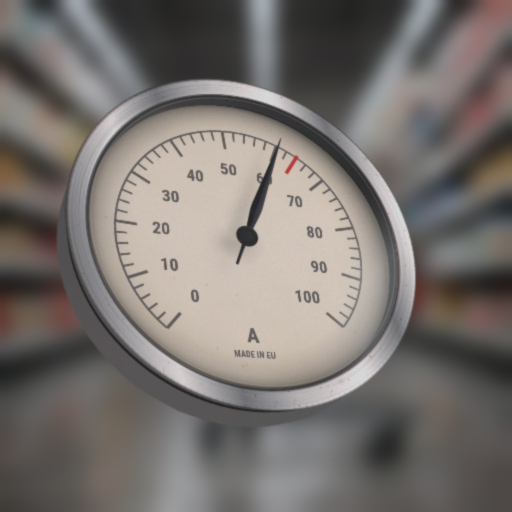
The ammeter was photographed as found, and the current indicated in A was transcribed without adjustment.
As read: 60 A
